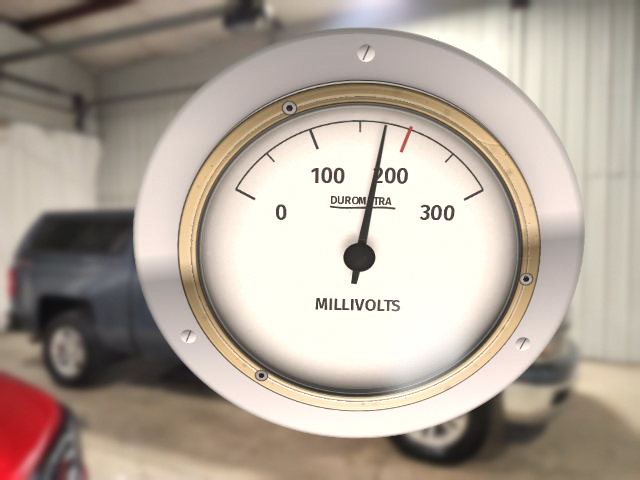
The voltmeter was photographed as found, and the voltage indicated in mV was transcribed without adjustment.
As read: 175 mV
